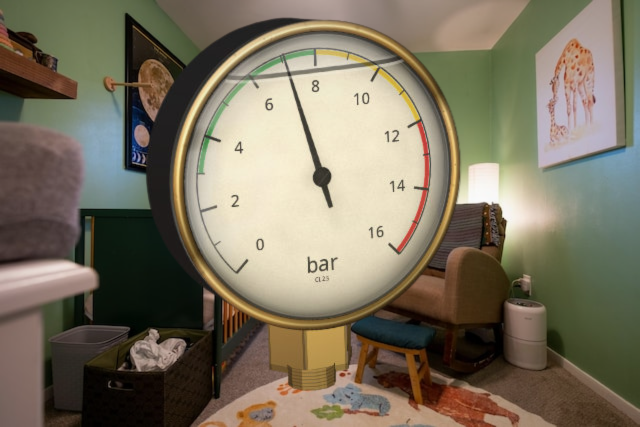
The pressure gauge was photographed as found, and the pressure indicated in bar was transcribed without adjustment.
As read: 7 bar
